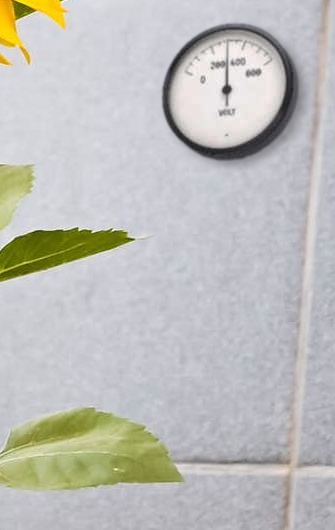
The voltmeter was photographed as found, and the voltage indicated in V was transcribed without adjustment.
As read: 300 V
